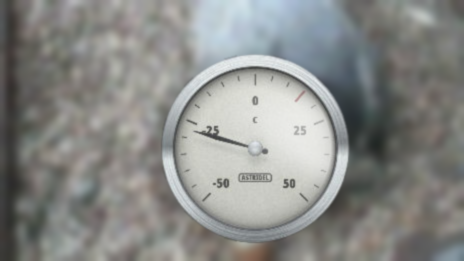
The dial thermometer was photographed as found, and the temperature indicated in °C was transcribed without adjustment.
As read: -27.5 °C
